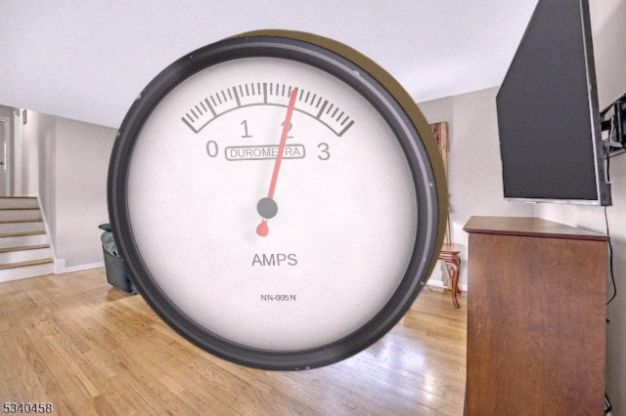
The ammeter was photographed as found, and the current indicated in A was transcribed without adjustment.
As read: 2 A
